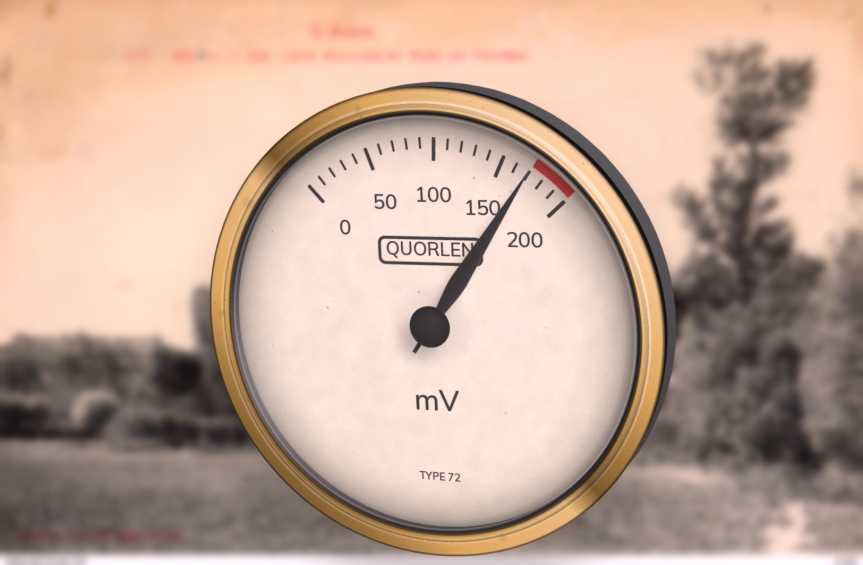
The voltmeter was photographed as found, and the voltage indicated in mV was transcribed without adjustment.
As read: 170 mV
